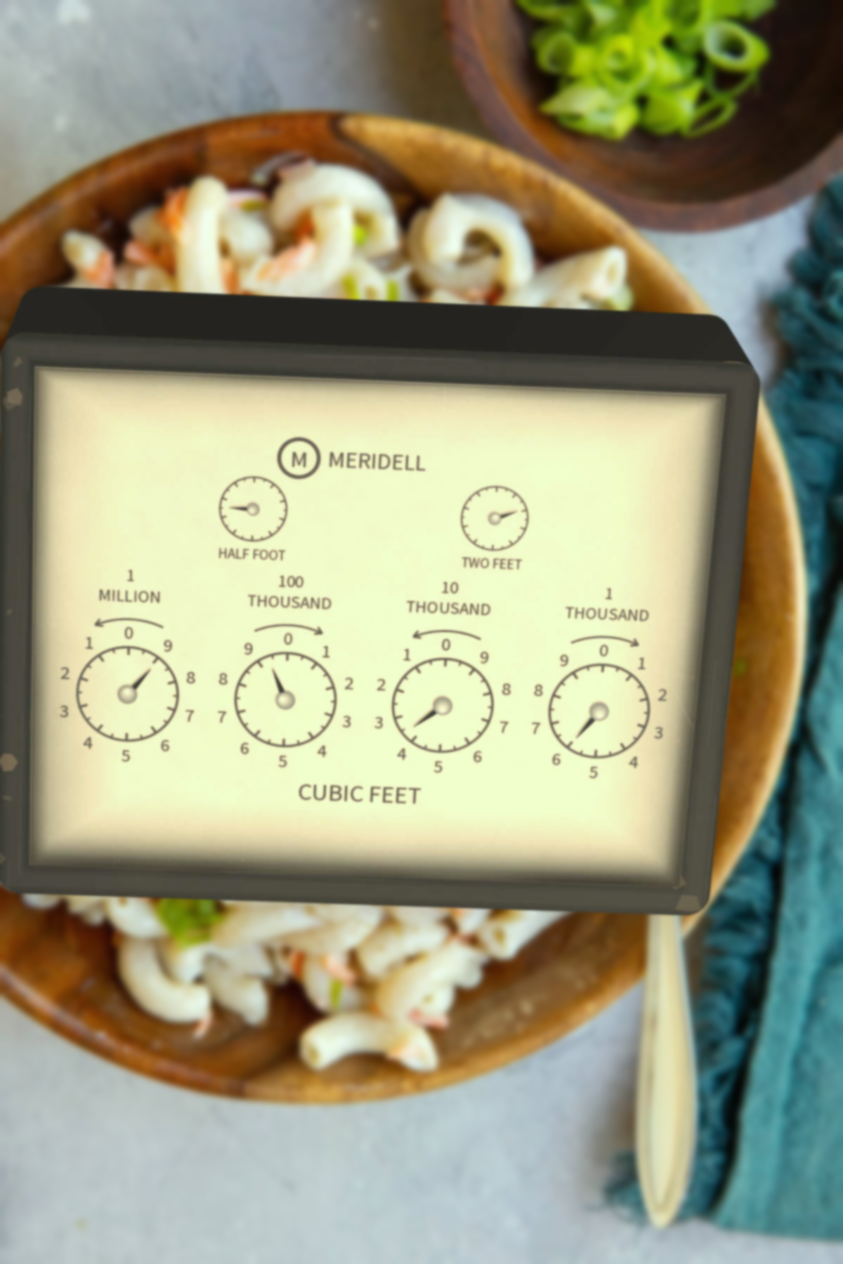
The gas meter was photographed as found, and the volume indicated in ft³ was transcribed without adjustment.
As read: 893600 ft³
